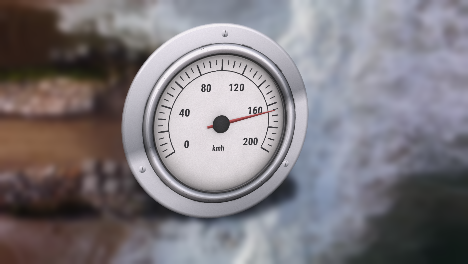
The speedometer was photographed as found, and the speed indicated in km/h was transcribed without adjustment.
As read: 165 km/h
